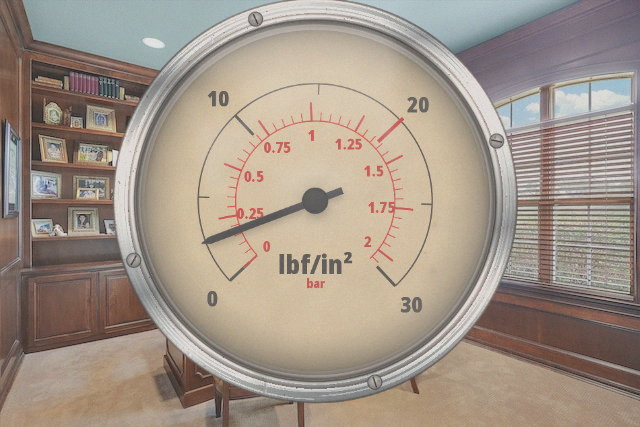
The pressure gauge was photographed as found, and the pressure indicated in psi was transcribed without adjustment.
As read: 2.5 psi
